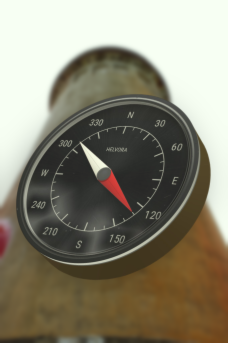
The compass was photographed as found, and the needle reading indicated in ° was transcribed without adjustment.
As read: 130 °
